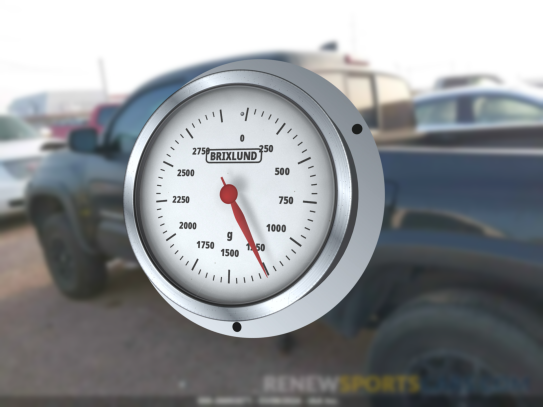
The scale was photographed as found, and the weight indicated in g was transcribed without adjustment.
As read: 1250 g
